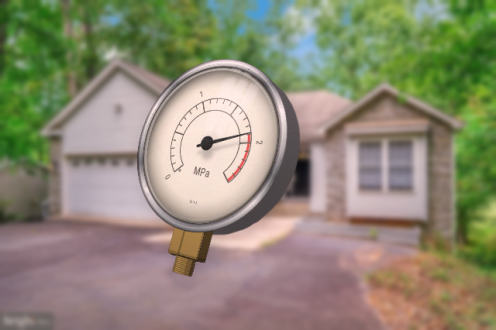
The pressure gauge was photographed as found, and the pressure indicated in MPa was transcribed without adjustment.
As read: 1.9 MPa
